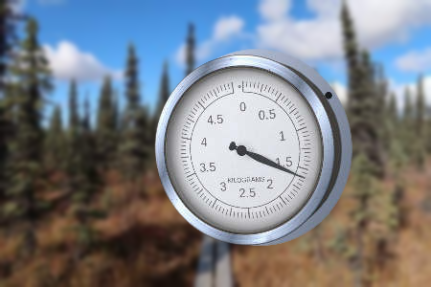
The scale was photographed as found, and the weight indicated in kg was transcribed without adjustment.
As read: 1.6 kg
